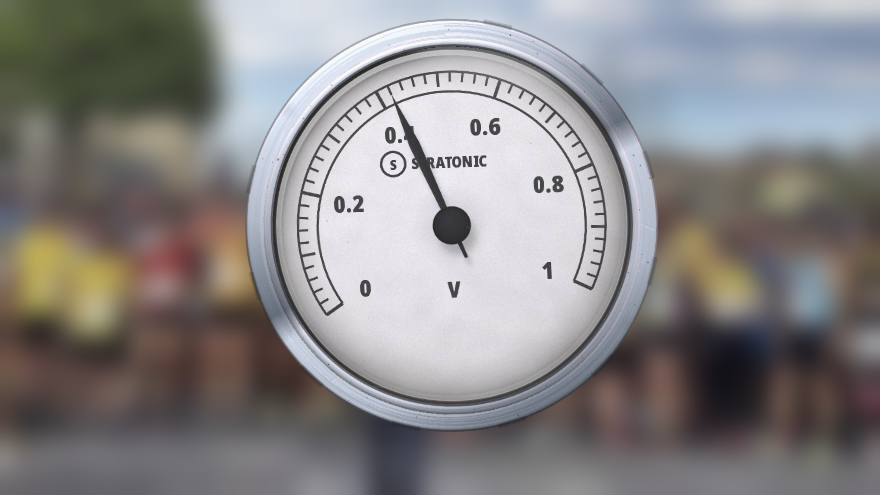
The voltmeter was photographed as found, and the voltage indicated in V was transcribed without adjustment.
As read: 0.42 V
